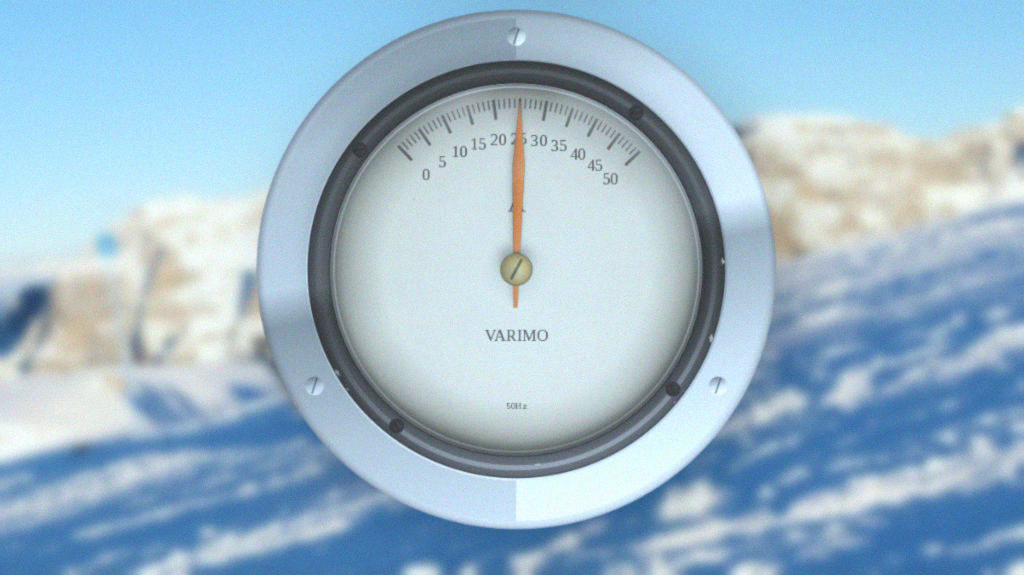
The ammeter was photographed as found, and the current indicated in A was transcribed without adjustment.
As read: 25 A
